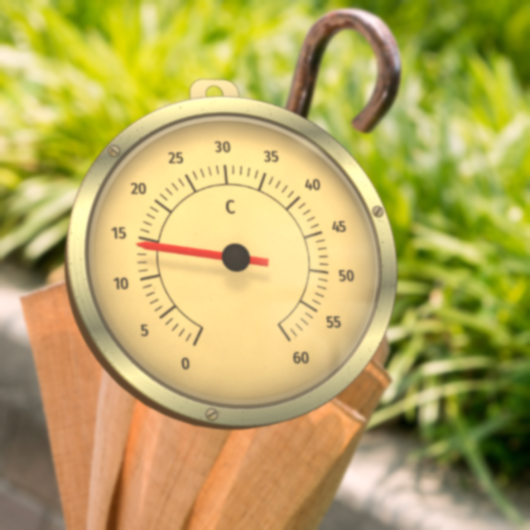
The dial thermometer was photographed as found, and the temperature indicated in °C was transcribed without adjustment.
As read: 14 °C
